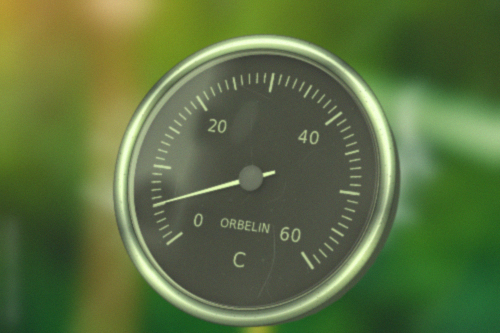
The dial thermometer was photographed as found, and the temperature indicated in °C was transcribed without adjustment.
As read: 5 °C
